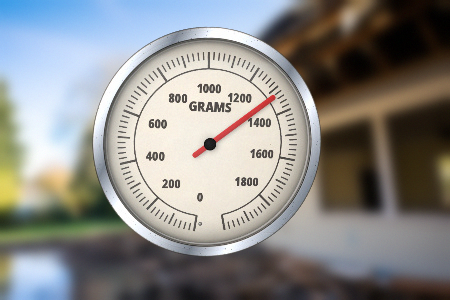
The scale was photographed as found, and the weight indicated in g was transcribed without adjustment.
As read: 1320 g
